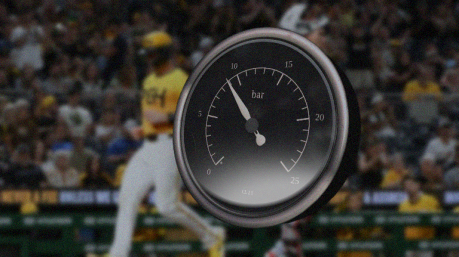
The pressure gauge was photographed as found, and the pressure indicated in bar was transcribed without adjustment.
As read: 9 bar
